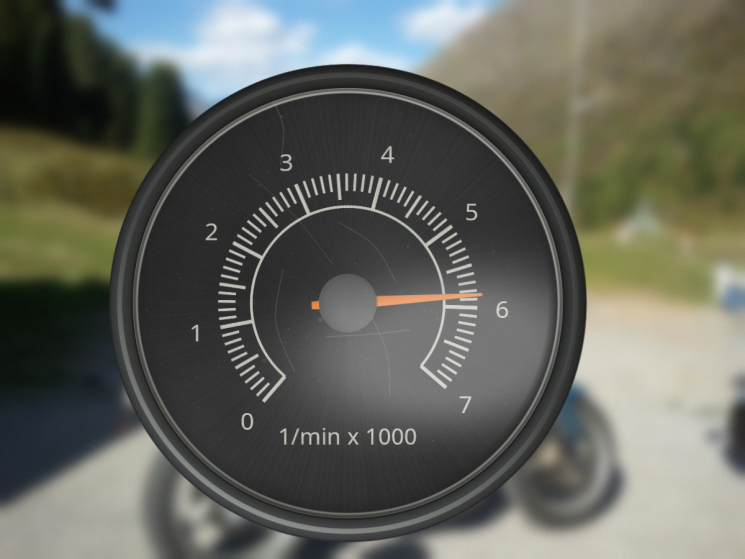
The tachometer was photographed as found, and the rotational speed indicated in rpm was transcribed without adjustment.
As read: 5850 rpm
